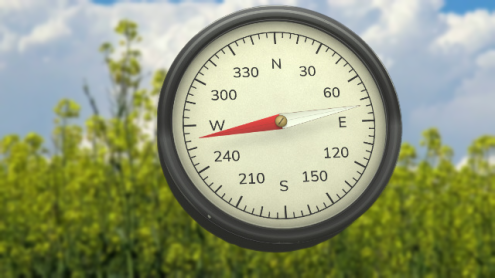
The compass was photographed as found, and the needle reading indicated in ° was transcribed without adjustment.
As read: 260 °
